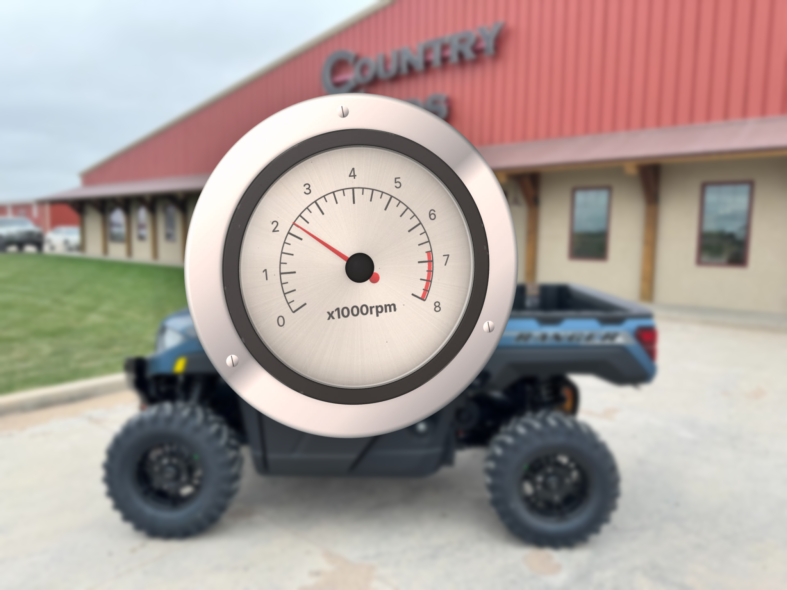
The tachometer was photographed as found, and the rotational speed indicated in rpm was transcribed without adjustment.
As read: 2250 rpm
